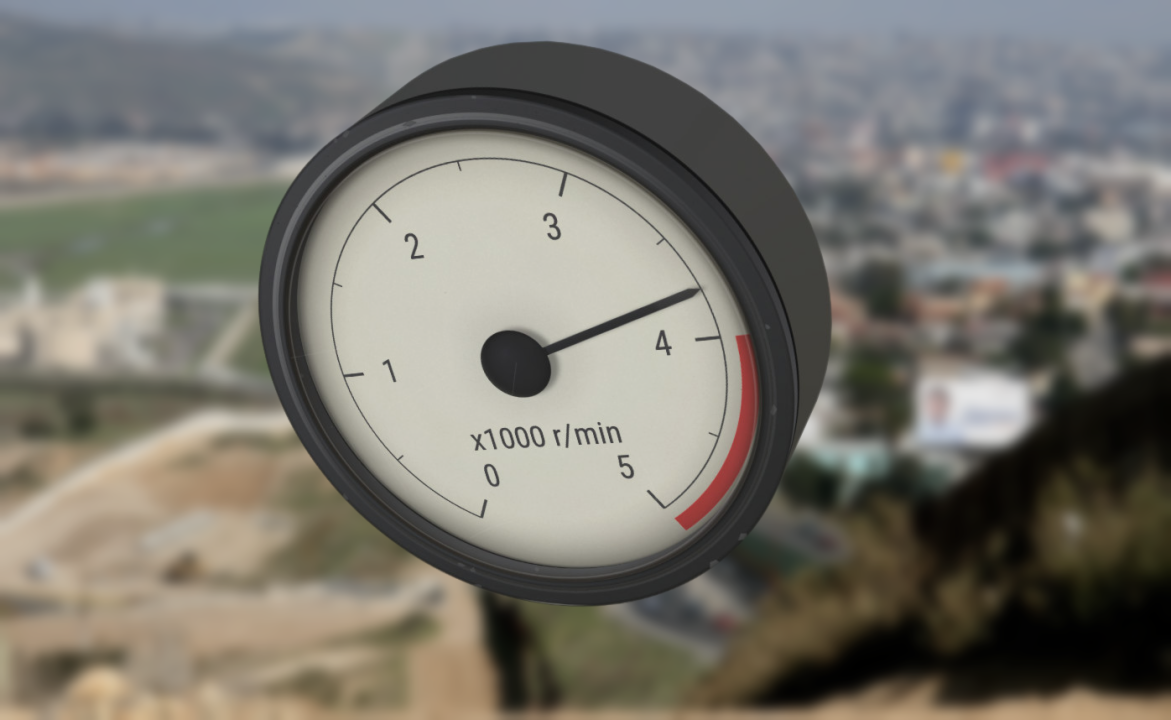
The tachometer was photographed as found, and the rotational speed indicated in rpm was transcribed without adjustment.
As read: 3750 rpm
